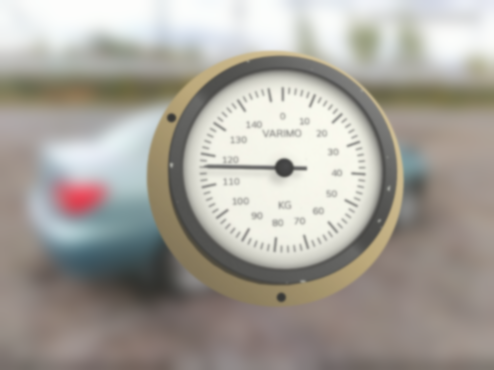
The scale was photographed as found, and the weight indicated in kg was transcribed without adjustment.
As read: 116 kg
